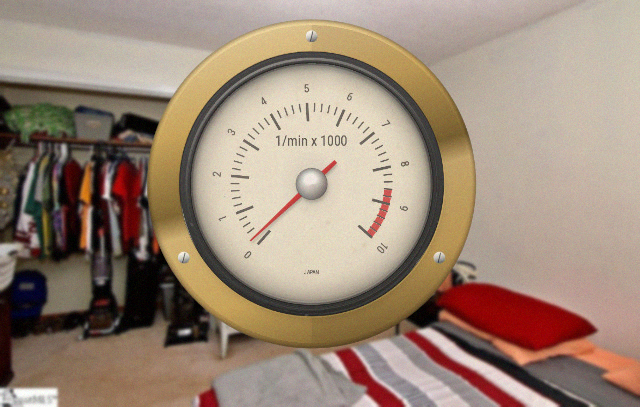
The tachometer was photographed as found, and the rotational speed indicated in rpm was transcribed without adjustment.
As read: 200 rpm
